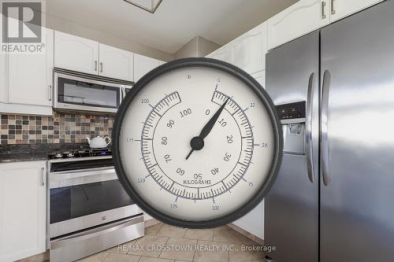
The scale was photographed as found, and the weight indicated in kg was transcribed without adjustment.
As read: 5 kg
